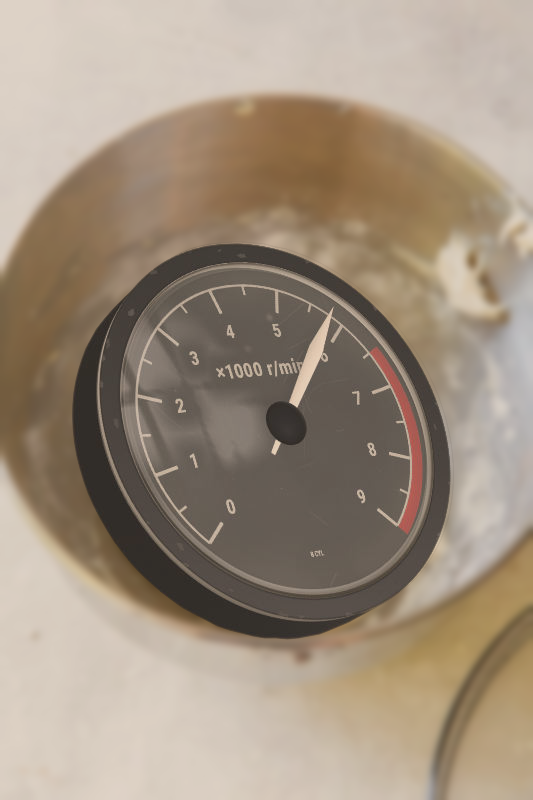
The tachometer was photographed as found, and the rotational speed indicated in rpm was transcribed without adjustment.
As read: 5750 rpm
